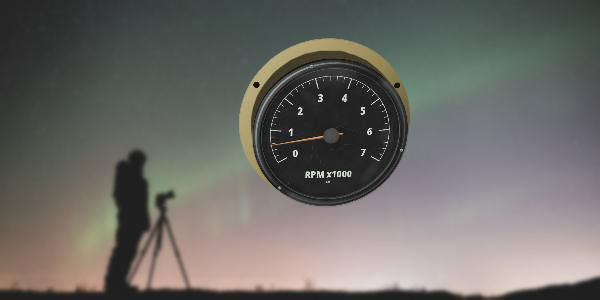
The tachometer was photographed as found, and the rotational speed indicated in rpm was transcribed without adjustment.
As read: 600 rpm
